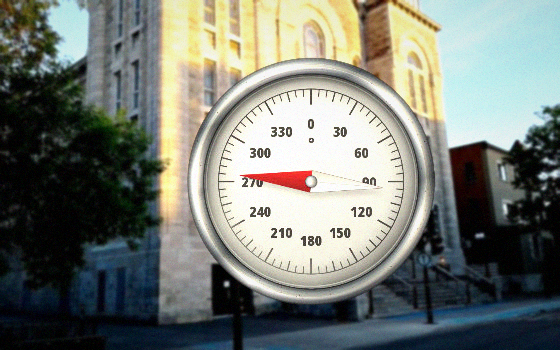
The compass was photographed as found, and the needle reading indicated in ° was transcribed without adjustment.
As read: 275 °
